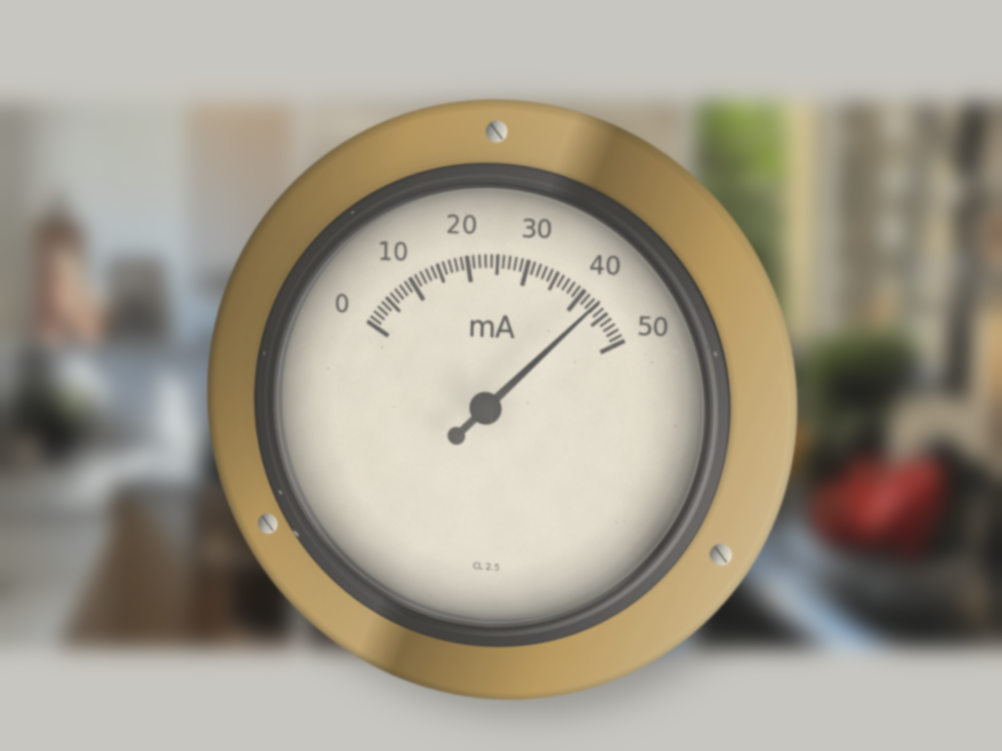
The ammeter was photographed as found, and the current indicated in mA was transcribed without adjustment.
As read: 43 mA
